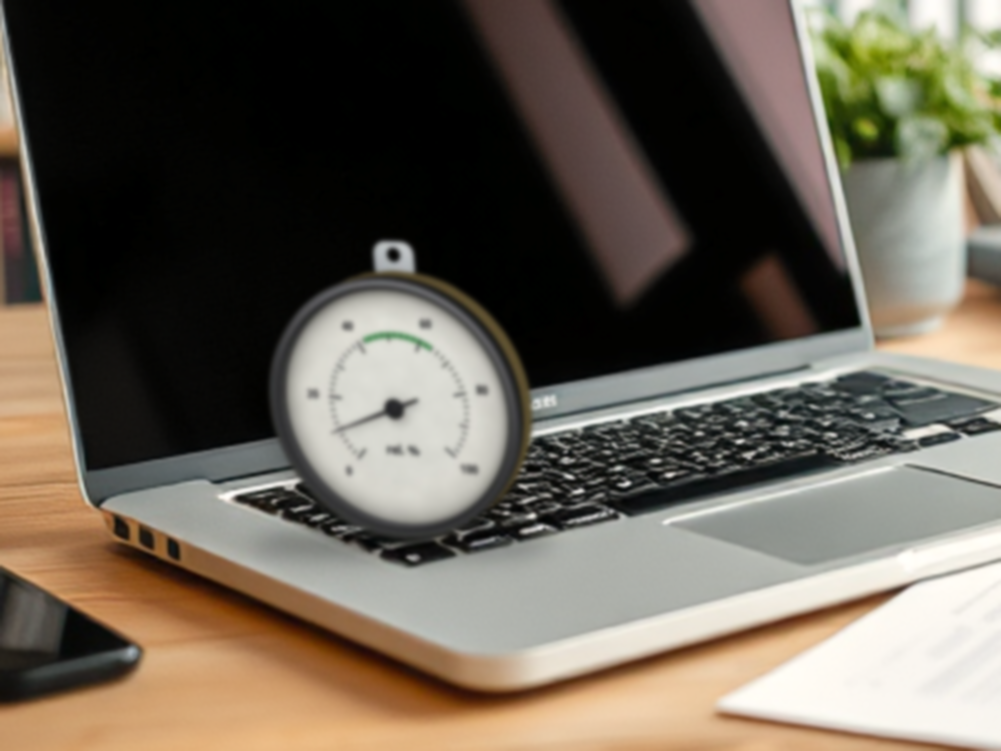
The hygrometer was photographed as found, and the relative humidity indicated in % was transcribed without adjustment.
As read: 10 %
